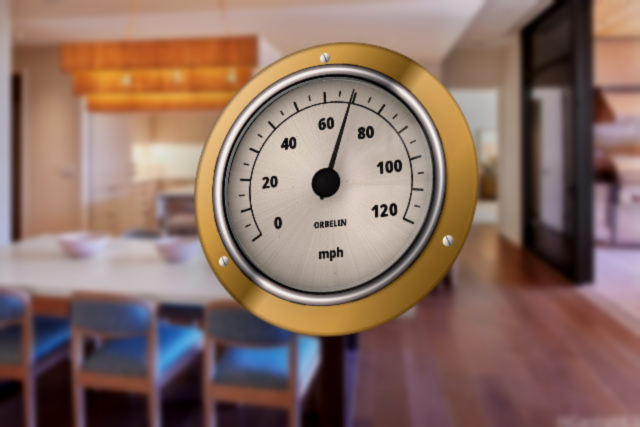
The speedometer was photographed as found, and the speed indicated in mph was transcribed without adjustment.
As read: 70 mph
